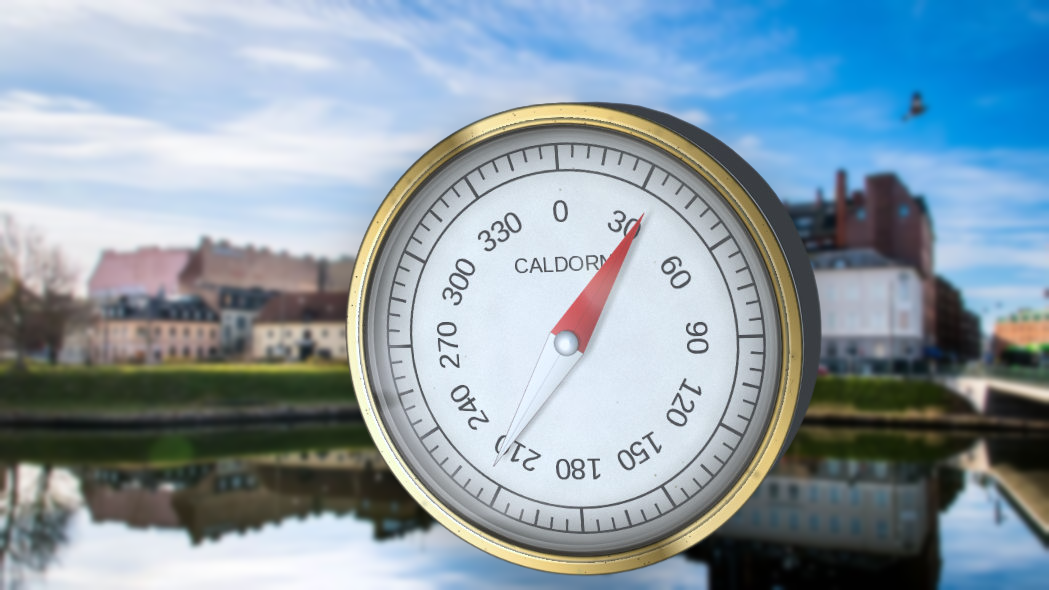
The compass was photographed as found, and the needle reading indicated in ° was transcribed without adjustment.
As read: 35 °
